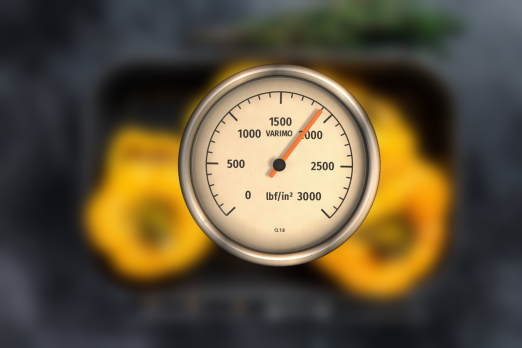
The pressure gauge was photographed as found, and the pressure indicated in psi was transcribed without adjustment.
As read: 1900 psi
